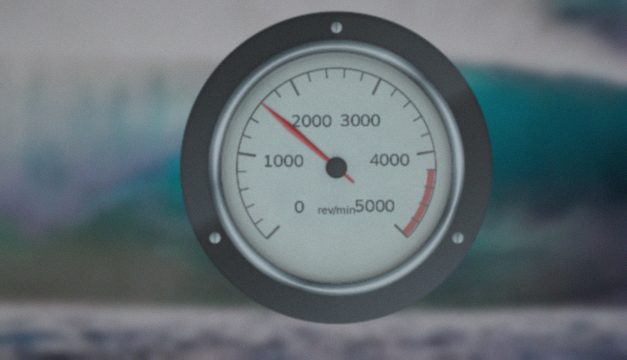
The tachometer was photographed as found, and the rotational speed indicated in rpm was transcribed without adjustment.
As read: 1600 rpm
